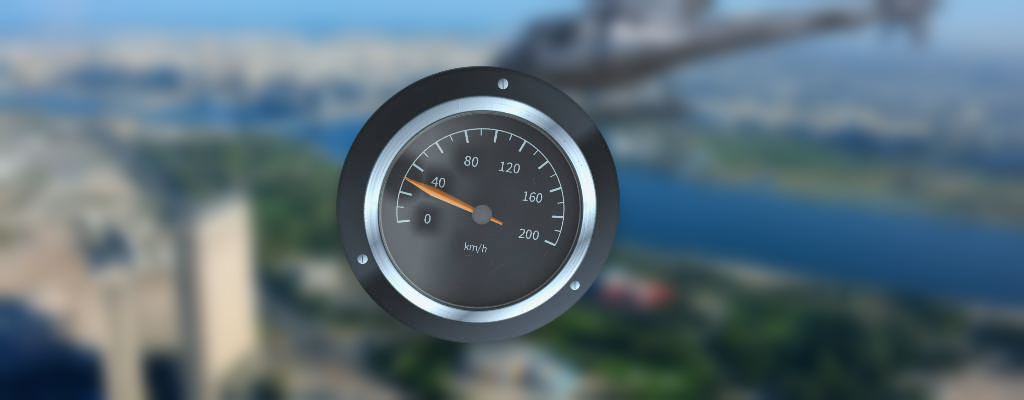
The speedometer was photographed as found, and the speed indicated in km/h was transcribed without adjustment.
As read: 30 km/h
